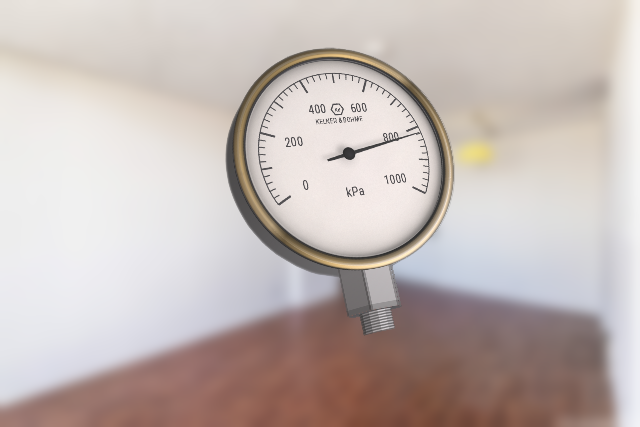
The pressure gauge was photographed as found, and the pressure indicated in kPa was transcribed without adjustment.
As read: 820 kPa
